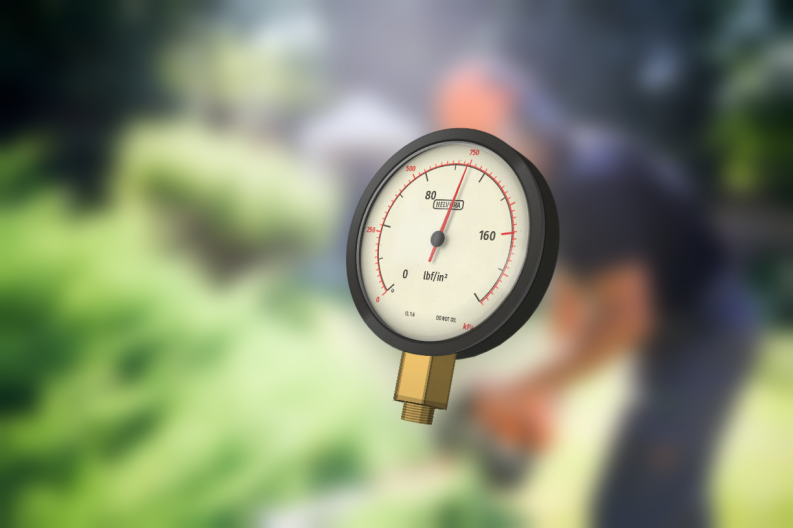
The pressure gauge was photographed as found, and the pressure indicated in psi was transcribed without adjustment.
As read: 110 psi
